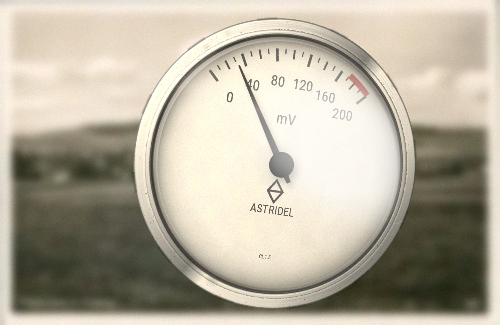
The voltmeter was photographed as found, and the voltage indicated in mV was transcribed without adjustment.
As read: 30 mV
